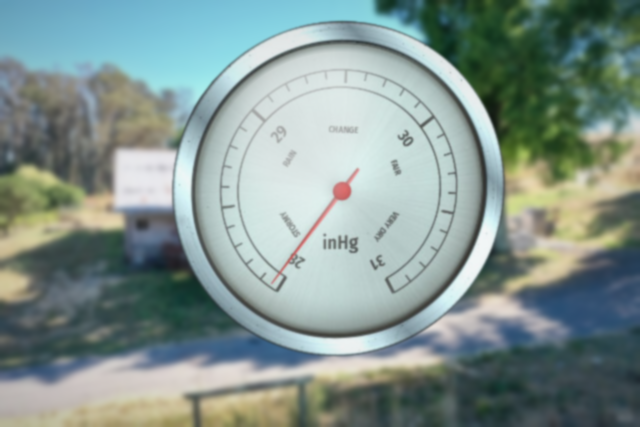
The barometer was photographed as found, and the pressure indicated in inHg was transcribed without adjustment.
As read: 28.05 inHg
